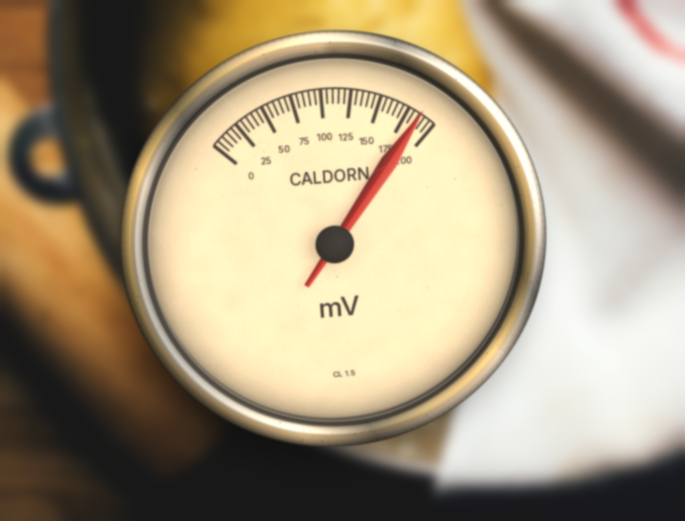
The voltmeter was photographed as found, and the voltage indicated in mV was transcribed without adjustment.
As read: 185 mV
